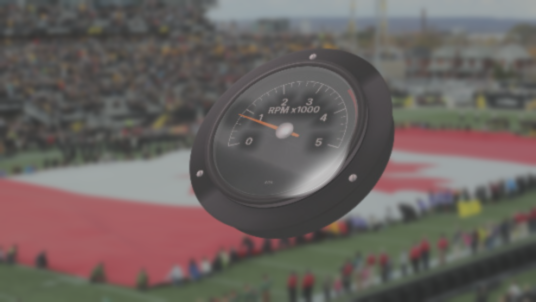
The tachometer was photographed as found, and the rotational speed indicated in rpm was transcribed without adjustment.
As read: 800 rpm
